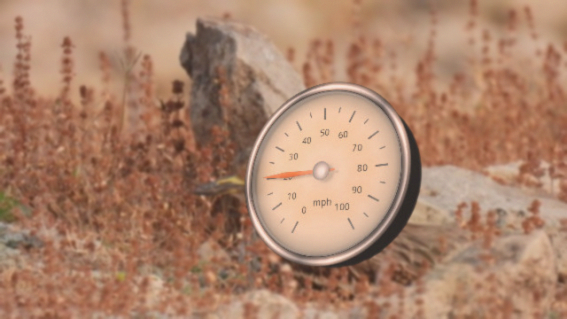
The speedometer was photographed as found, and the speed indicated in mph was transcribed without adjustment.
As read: 20 mph
